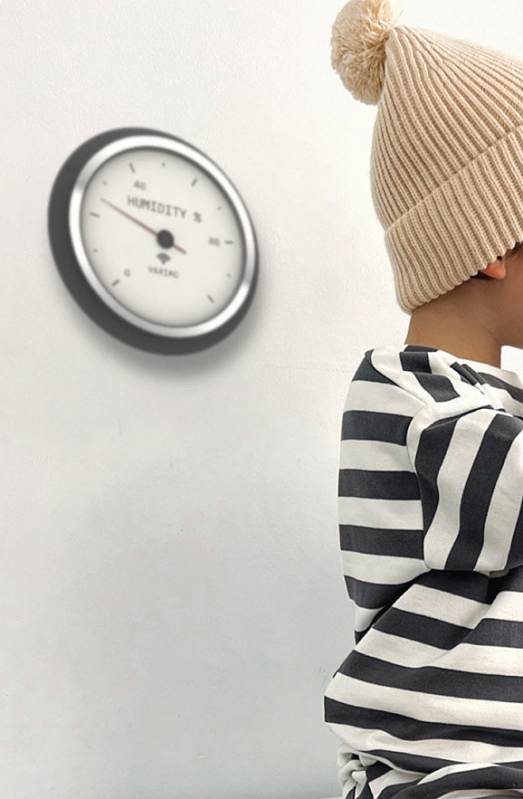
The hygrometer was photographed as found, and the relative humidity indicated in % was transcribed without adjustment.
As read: 25 %
